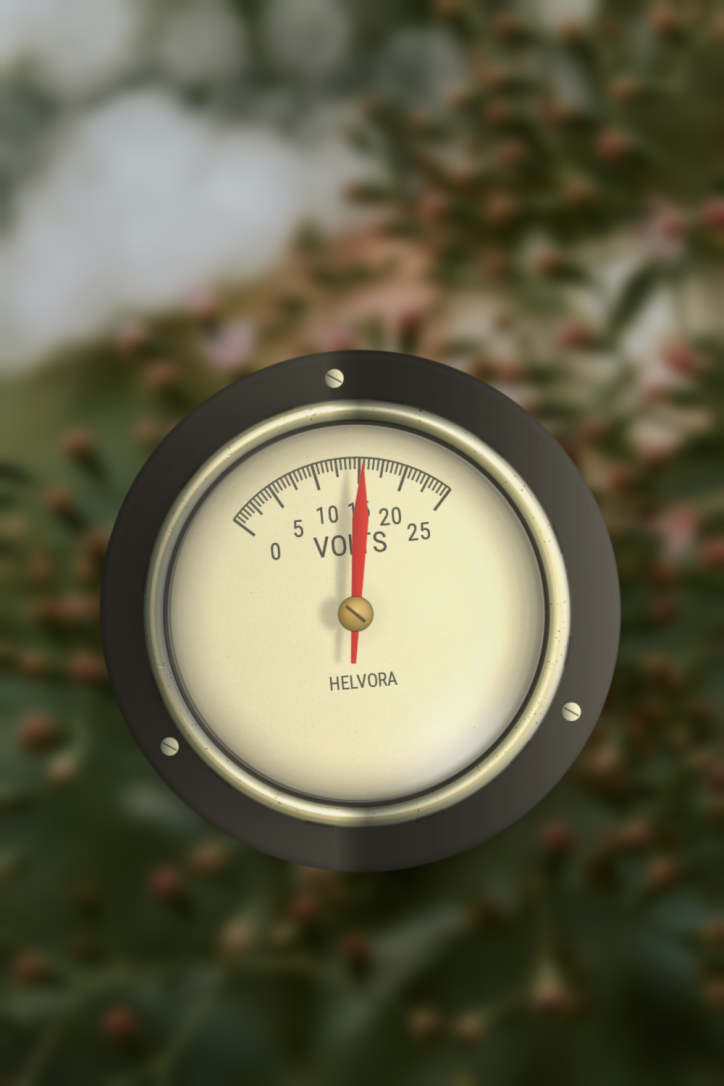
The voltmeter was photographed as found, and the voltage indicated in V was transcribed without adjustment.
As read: 15.5 V
